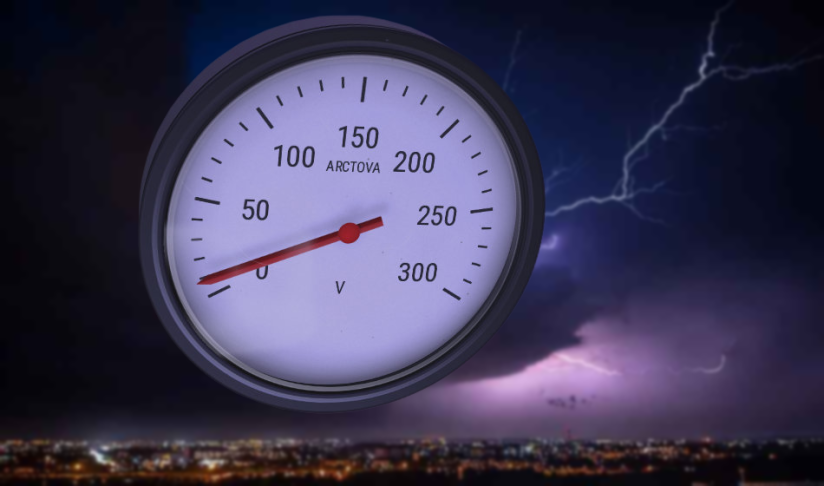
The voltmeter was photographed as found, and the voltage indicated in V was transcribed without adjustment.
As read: 10 V
